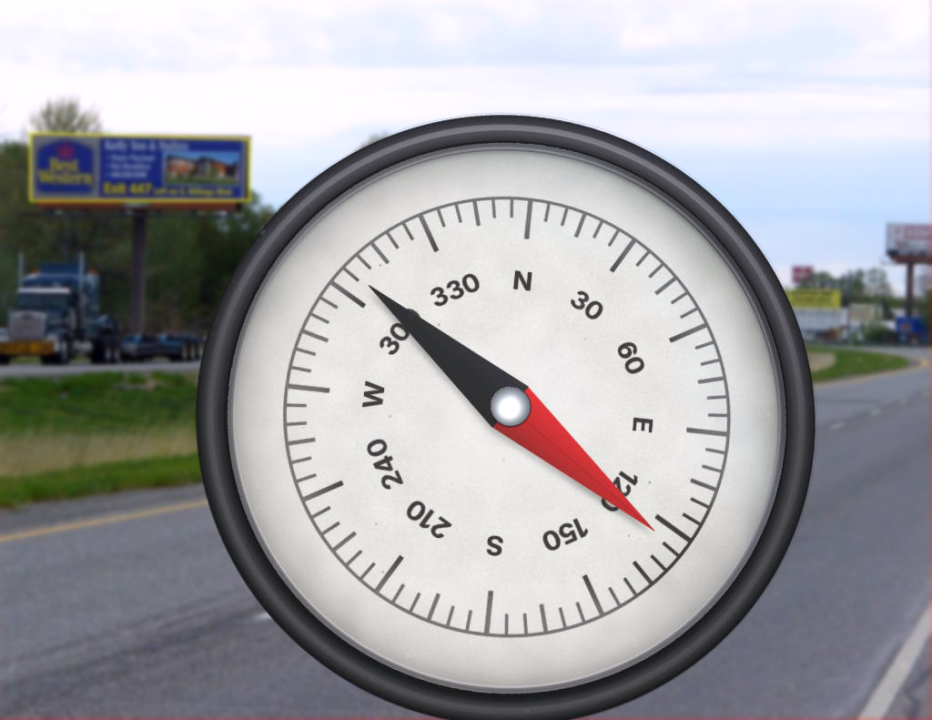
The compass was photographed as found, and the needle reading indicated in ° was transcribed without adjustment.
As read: 125 °
